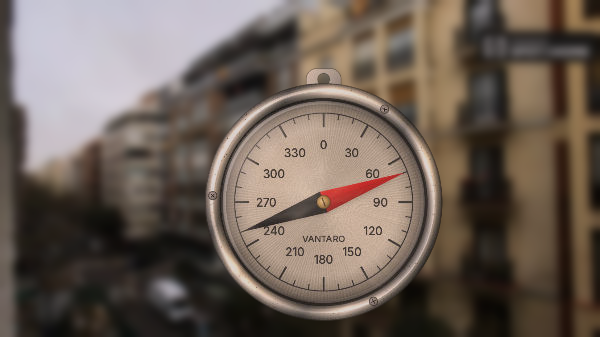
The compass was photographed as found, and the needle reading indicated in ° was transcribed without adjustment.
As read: 70 °
